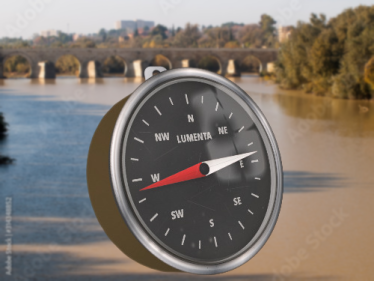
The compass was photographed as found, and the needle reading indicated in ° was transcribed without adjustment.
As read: 262.5 °
